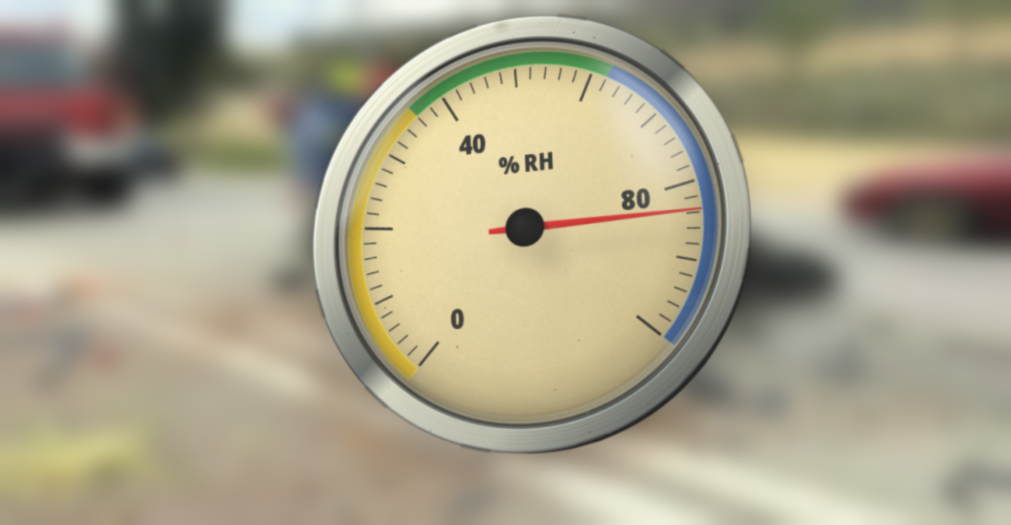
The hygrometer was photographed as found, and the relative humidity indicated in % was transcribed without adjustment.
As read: 84 %
